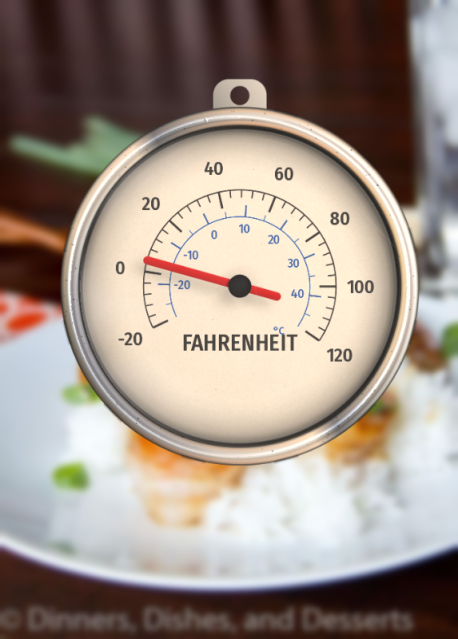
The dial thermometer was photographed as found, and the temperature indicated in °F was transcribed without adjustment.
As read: 4 °F
